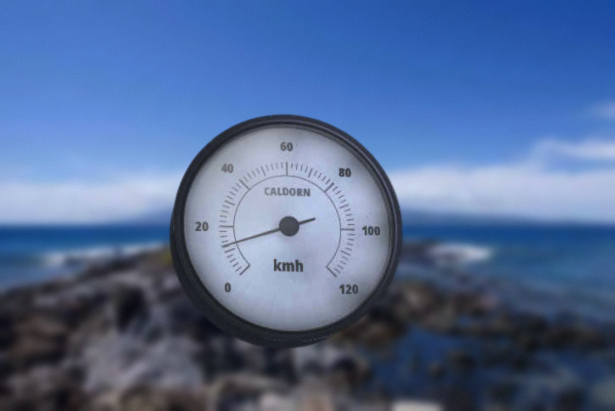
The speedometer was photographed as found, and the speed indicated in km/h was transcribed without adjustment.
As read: 12 km/h
